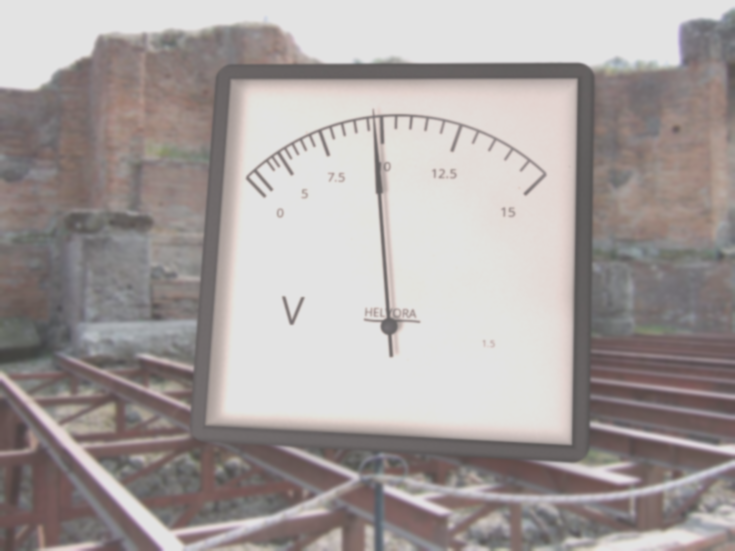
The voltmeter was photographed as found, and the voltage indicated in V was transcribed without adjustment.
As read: 9.75 V
